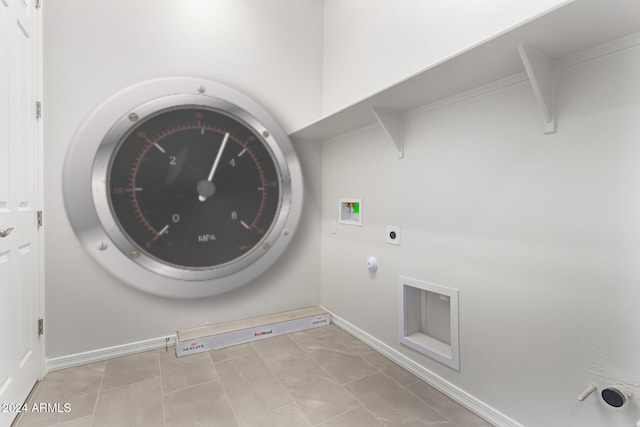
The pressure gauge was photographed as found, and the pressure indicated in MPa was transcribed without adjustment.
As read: 3.5 MPa
